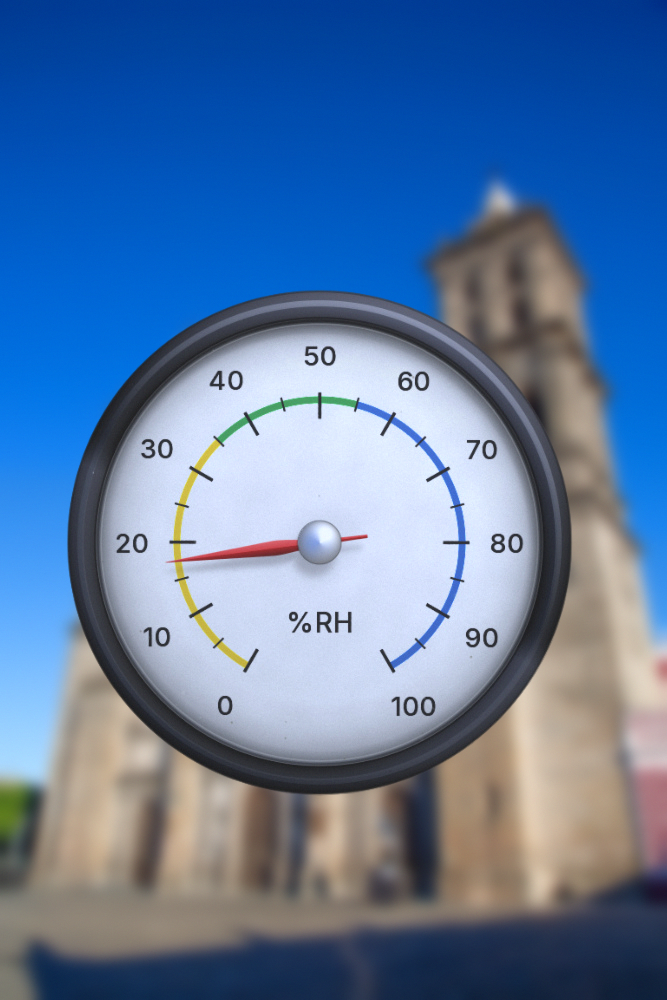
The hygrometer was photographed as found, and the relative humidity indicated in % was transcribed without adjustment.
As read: 17.5 %
